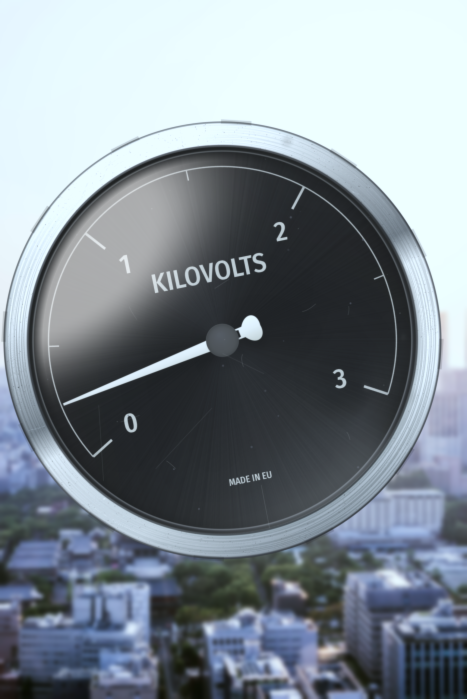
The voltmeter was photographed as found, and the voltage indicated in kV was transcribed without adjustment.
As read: 0.25 kV
